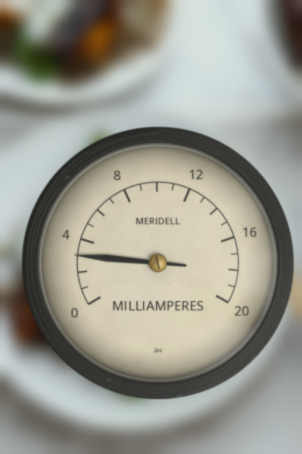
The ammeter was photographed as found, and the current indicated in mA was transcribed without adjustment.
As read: 3 mA
